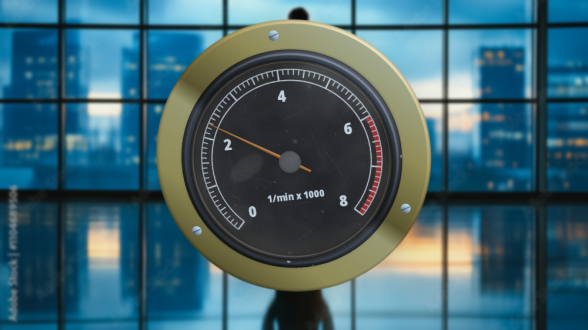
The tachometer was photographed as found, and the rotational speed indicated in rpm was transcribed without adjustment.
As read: 2300 rpm
